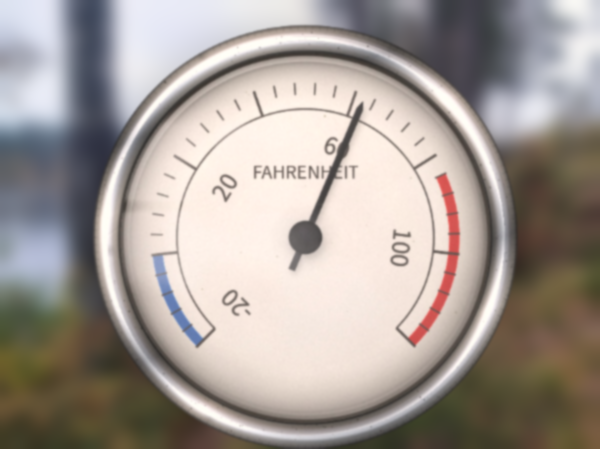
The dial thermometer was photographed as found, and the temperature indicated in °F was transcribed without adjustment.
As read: 62 °F
